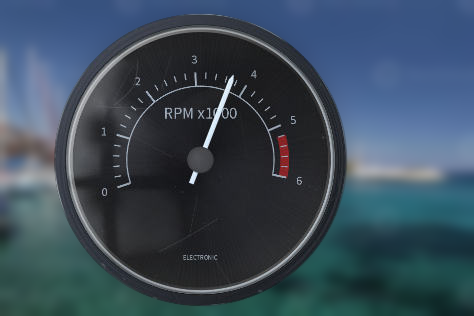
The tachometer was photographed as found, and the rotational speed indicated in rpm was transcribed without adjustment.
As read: 3700 rpm
